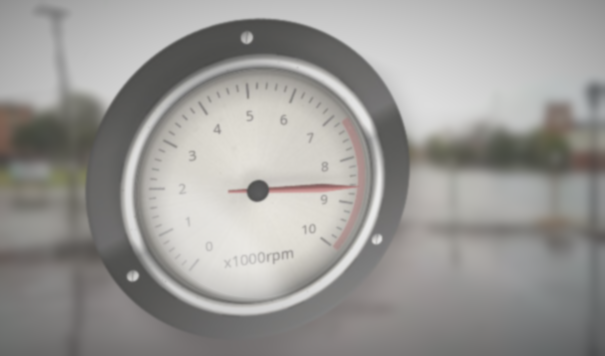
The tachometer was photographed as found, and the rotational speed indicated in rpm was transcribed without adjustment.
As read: 8600 rpm
